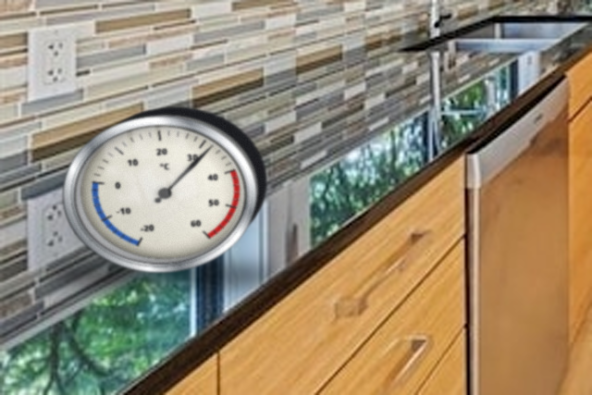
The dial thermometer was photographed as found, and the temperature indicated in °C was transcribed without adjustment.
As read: 32 °C
